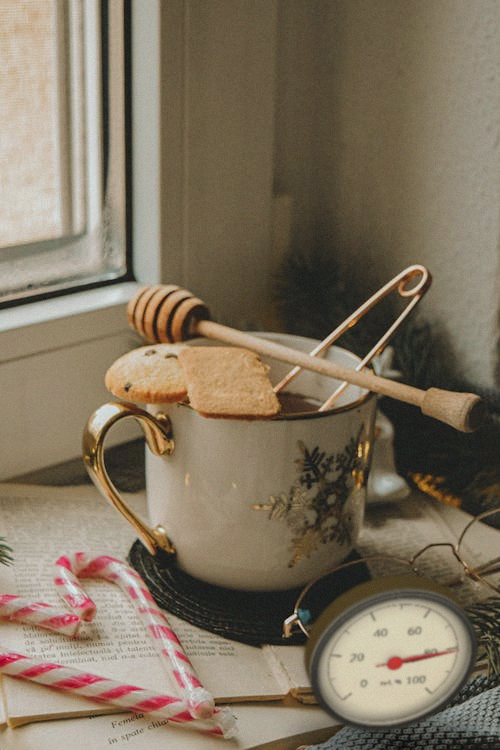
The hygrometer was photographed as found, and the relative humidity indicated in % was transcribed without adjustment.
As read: 80 %
